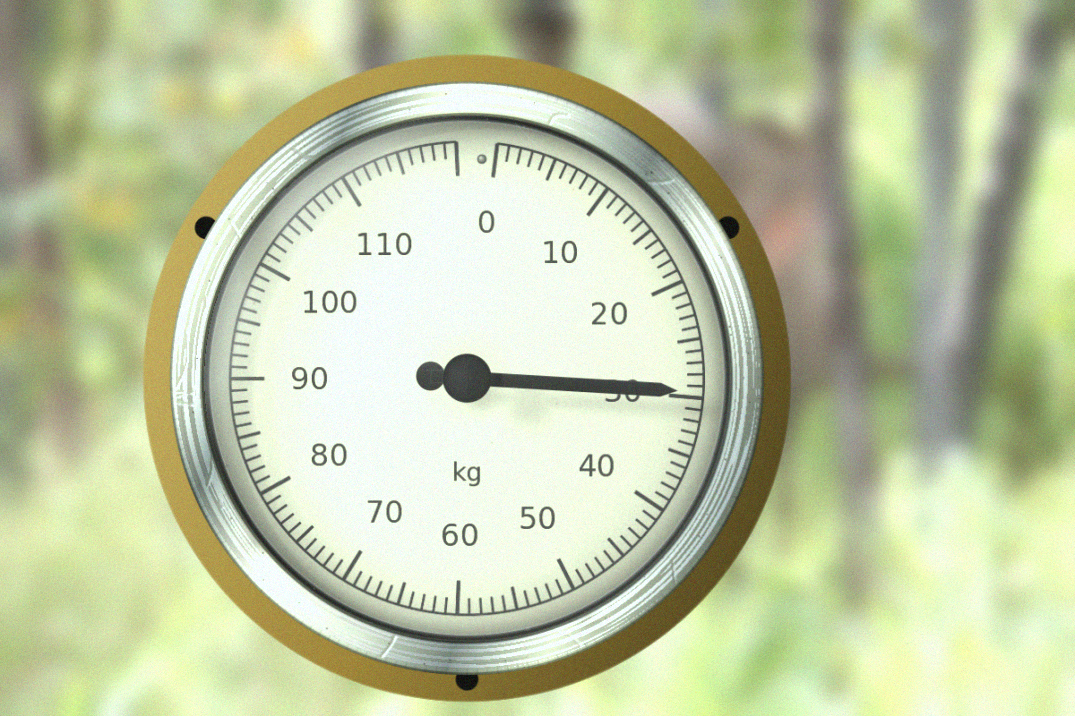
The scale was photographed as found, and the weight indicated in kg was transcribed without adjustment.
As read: 29.5 kg
